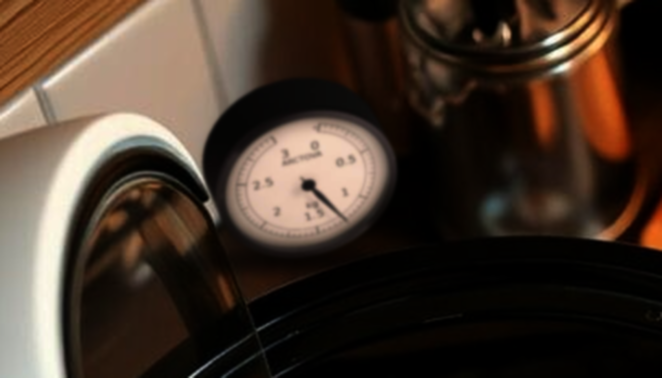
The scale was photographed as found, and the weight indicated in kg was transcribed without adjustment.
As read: 1.25 kg
